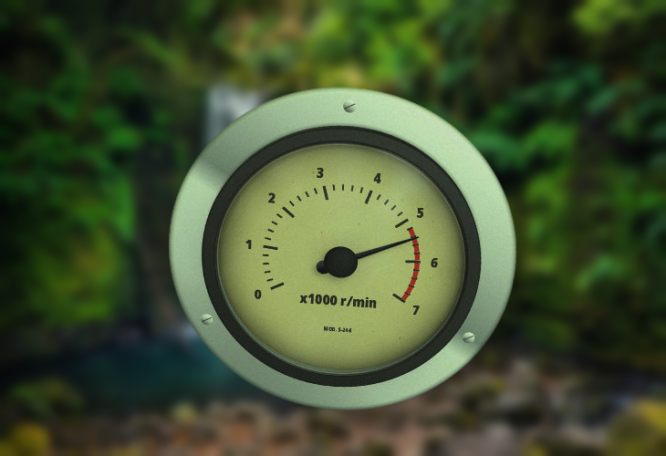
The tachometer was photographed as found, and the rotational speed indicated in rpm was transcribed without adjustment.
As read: 5400 rpm
